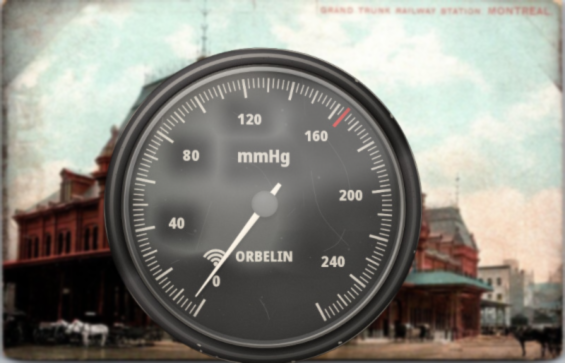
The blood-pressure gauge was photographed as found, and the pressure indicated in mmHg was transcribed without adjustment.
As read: 4 mmHg
